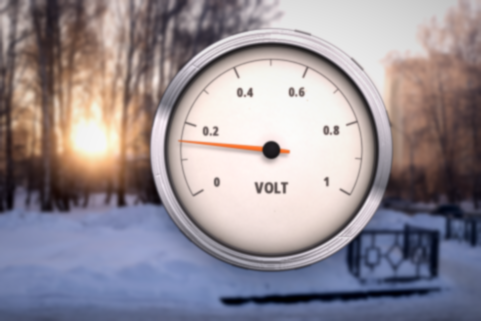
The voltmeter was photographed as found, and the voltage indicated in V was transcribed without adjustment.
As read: 0.15 V
